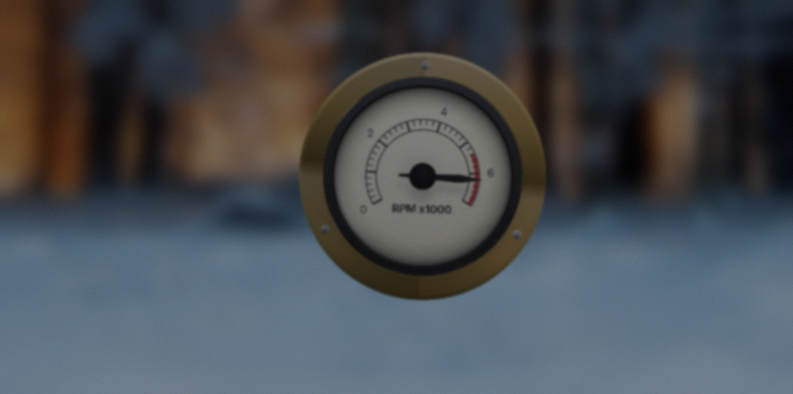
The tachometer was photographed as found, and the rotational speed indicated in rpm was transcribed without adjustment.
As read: 6200 rpm
